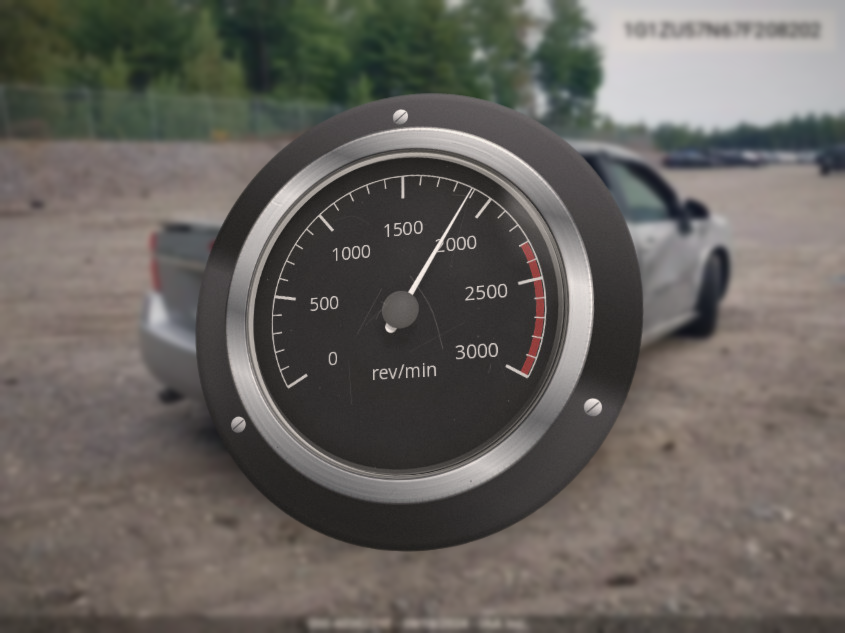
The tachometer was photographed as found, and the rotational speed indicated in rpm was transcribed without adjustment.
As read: 1900 rpm
